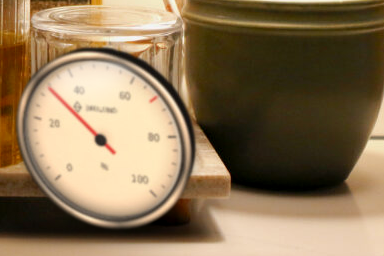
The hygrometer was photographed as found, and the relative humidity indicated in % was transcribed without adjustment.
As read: 32 %
